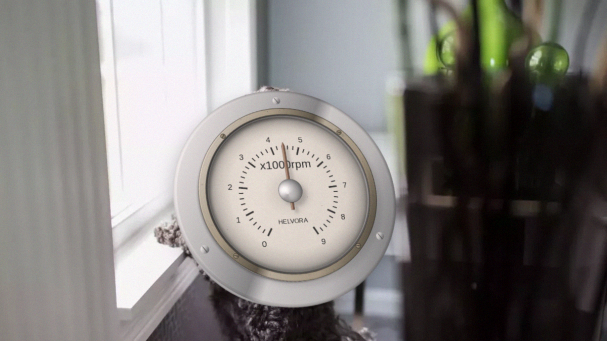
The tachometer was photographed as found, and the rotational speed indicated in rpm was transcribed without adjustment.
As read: 4400 rpm
